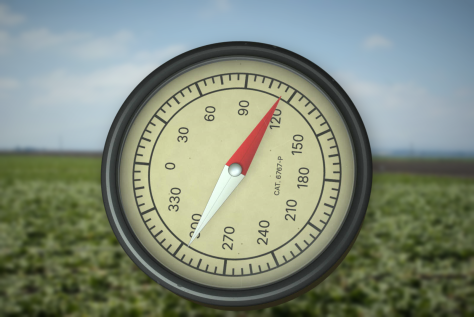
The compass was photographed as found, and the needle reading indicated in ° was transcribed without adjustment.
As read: 115 °
